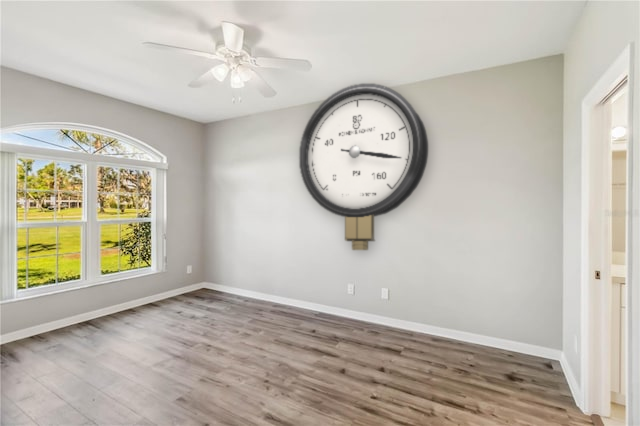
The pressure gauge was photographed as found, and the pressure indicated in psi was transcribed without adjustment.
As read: 140 psi
